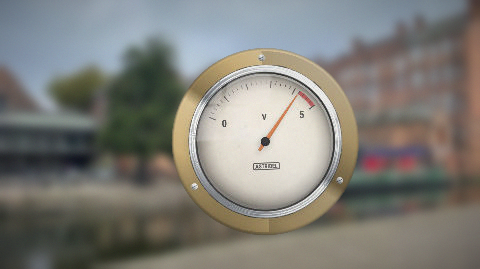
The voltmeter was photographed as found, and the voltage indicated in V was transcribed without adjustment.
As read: 4.2 V
